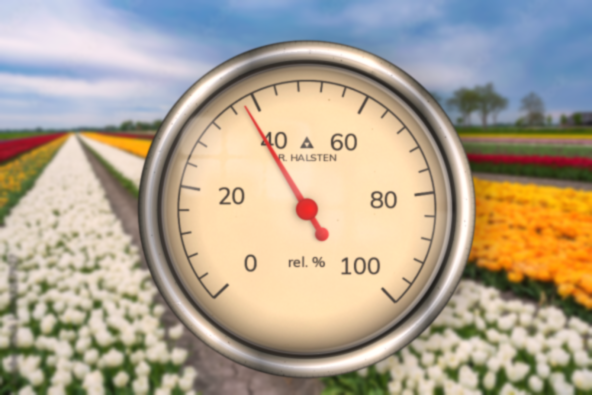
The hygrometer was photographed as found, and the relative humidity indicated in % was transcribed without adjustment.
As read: 38 %
